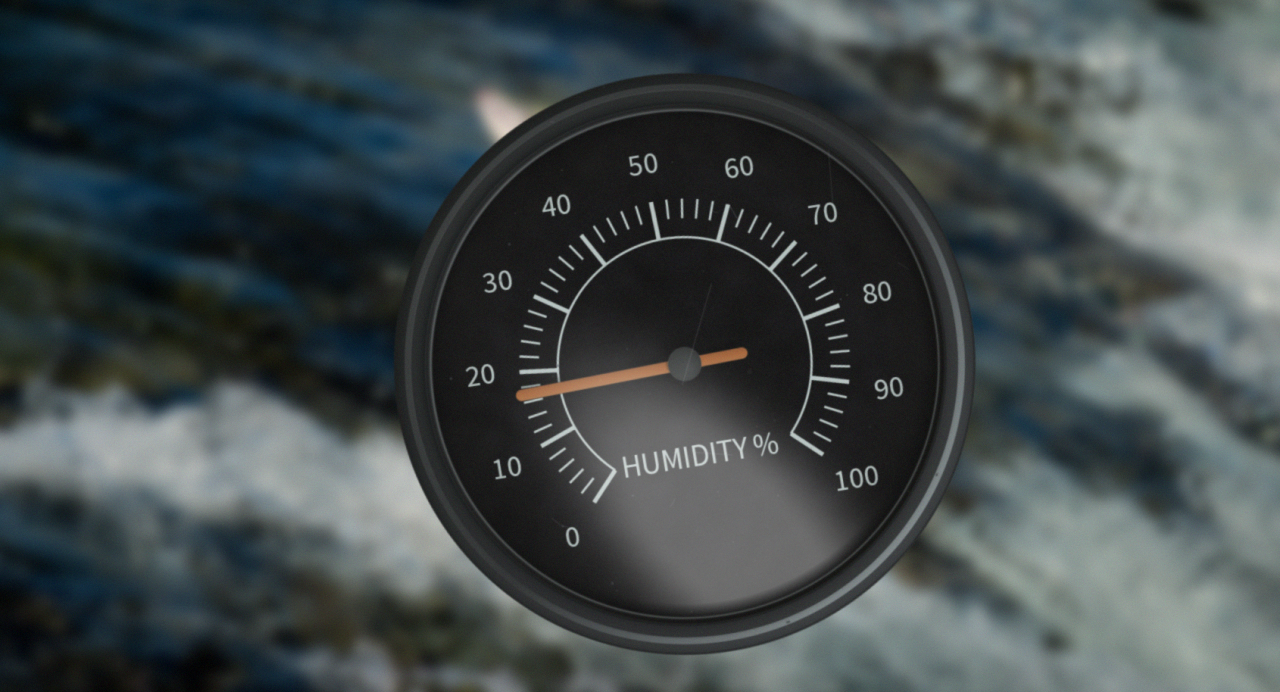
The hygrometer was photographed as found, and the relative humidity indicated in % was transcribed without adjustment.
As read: 17 %
